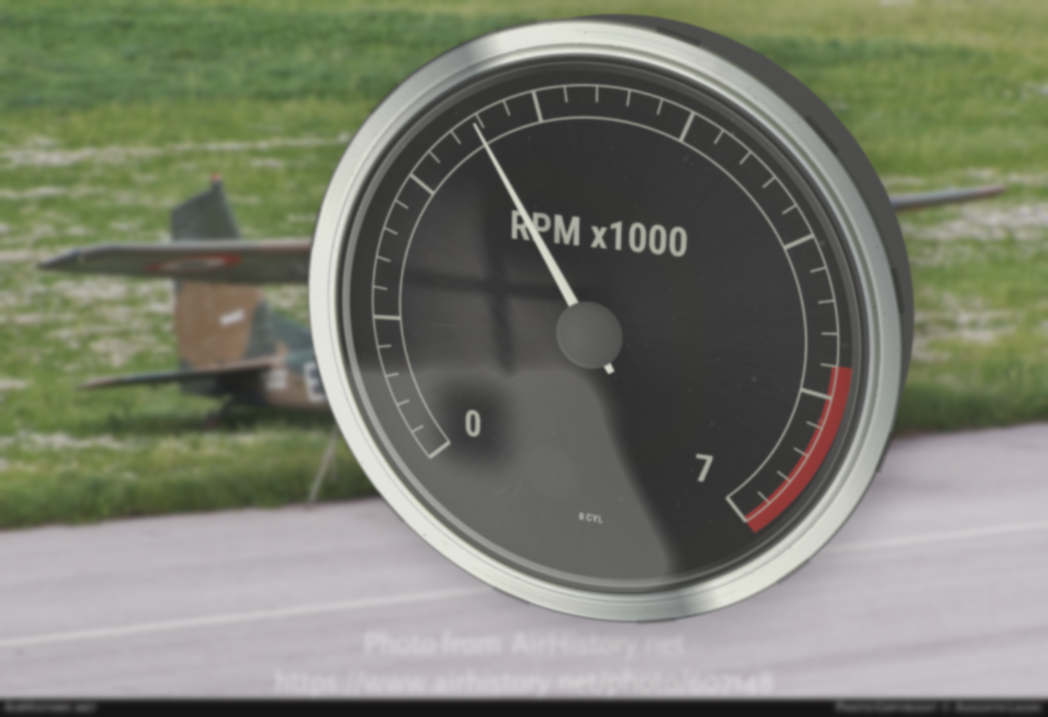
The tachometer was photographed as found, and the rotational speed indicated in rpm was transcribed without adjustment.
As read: 2600 rpm
